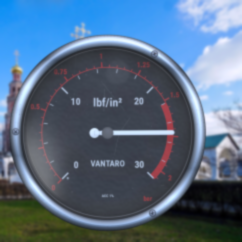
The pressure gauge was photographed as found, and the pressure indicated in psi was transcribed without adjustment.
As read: 25 psi
